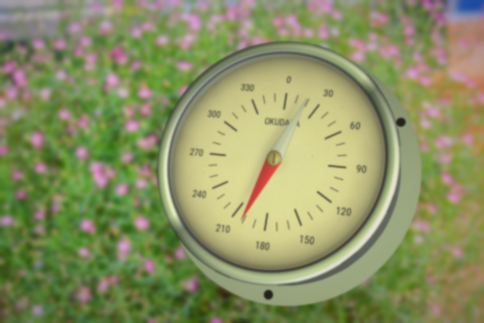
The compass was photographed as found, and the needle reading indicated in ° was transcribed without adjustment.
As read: 200 °
